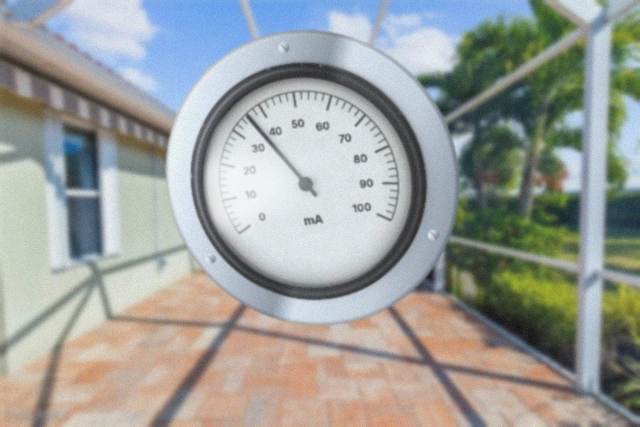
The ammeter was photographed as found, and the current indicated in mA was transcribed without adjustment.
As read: 36 mA
